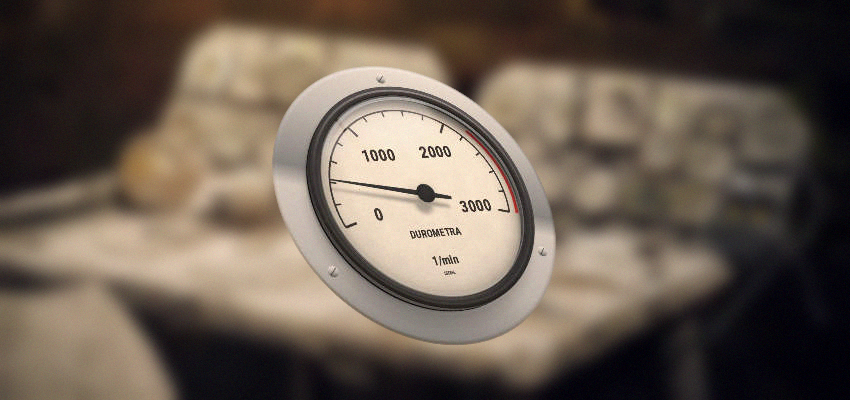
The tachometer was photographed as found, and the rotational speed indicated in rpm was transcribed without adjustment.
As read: 400 rpm
